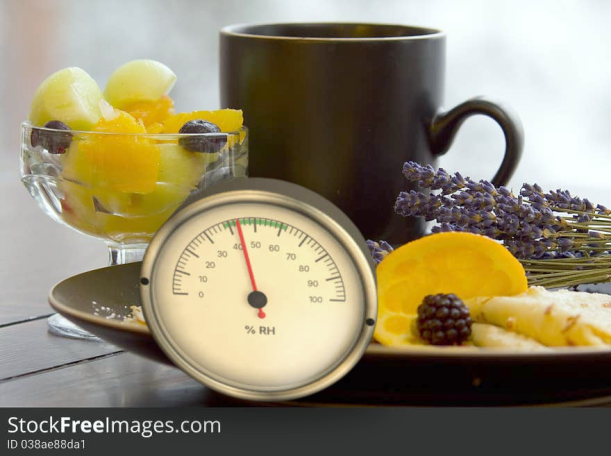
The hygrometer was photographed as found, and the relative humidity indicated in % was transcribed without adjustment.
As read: 44 %
